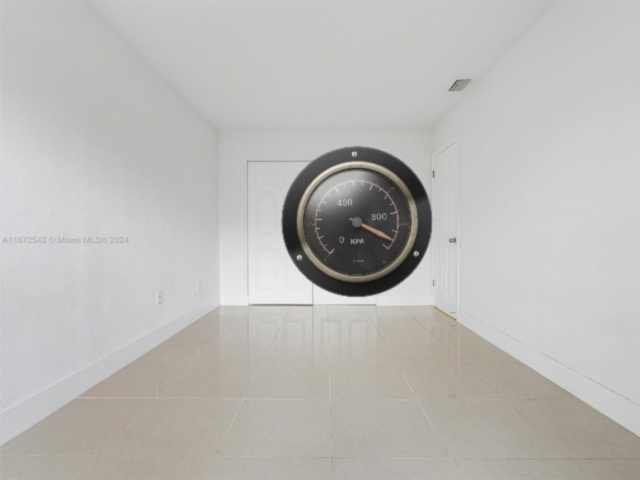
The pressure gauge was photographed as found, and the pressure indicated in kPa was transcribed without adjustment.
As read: 950 kPa
